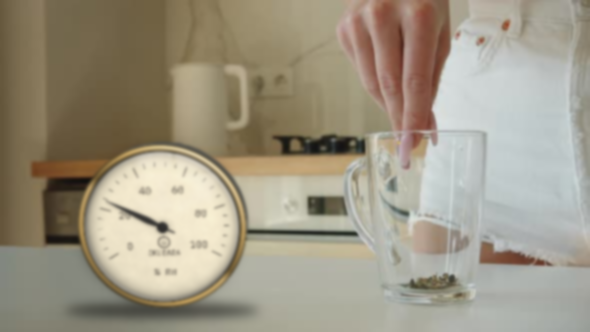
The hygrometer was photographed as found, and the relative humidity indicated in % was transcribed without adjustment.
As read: 24 %
